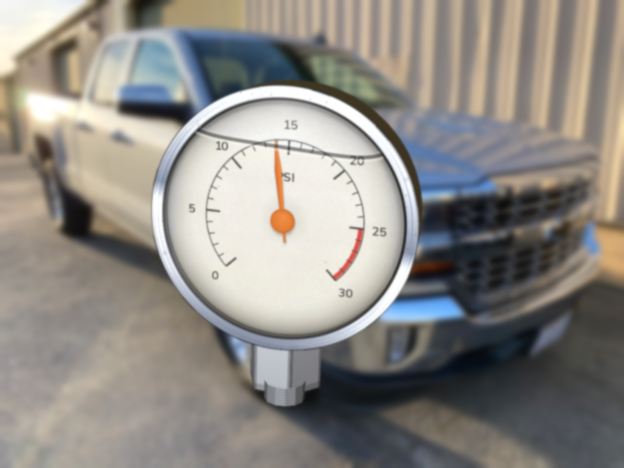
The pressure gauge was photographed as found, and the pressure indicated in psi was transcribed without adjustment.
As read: 14 psi
